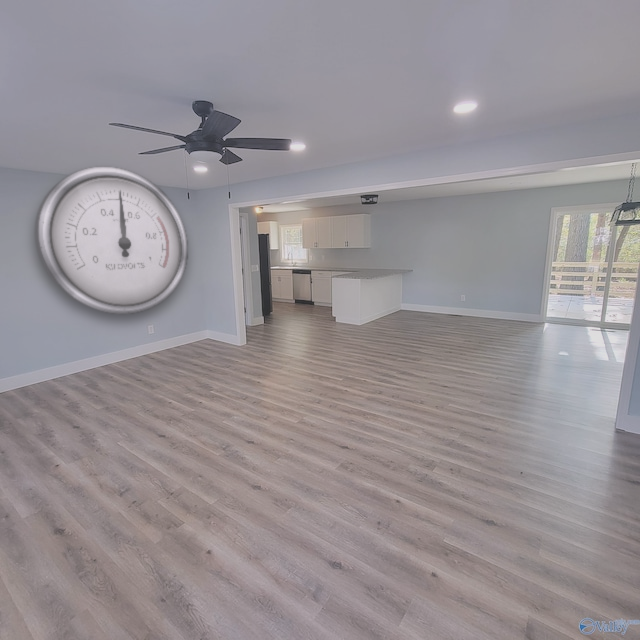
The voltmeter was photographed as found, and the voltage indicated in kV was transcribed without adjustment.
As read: 0.5 kV
